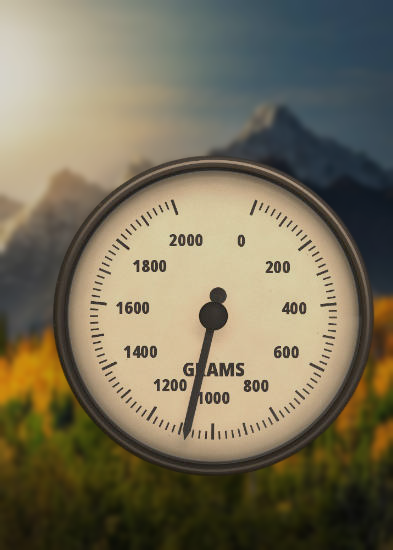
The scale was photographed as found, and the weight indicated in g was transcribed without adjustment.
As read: 1080 g
